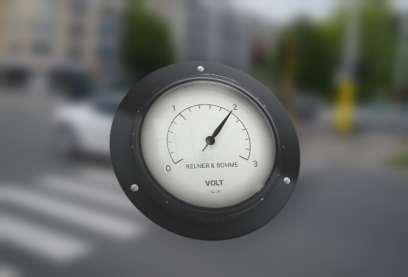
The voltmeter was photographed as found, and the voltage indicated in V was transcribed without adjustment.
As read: 2 V
